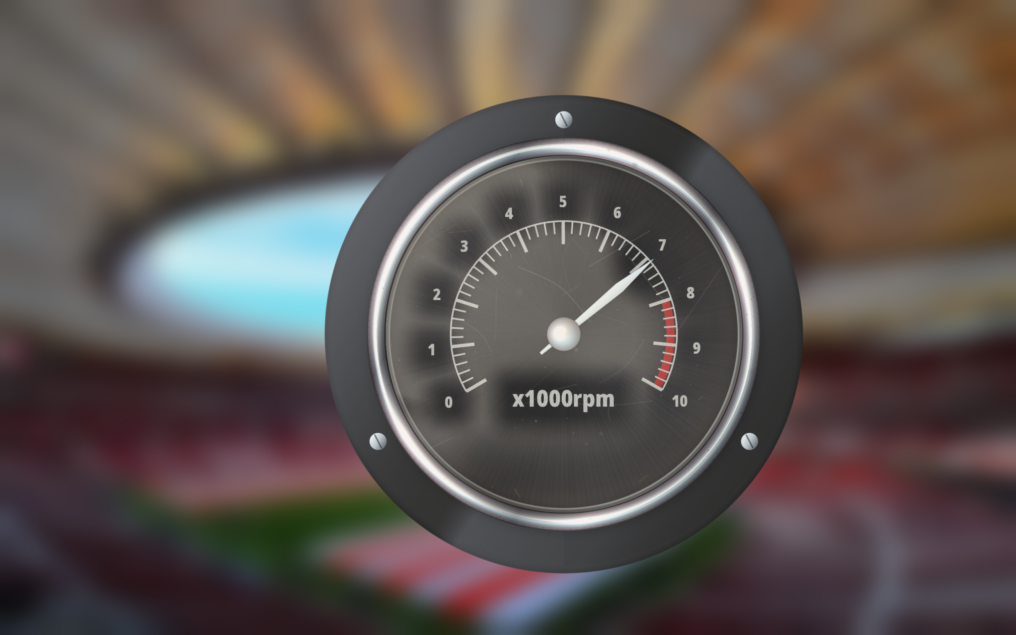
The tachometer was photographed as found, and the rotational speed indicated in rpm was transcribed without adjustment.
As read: 7100 rpm
